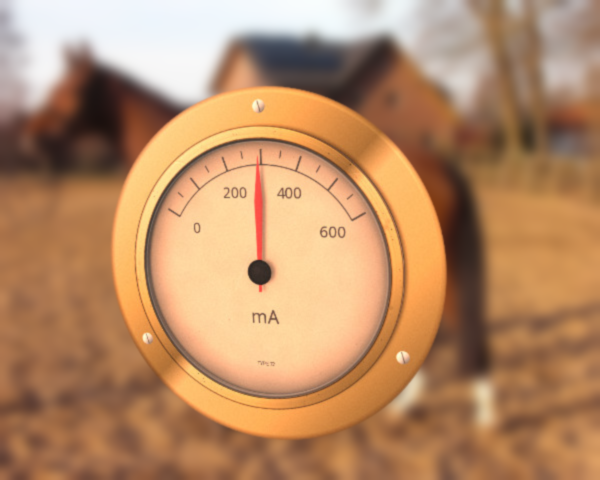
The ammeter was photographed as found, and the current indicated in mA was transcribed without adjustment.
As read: 300 mA
